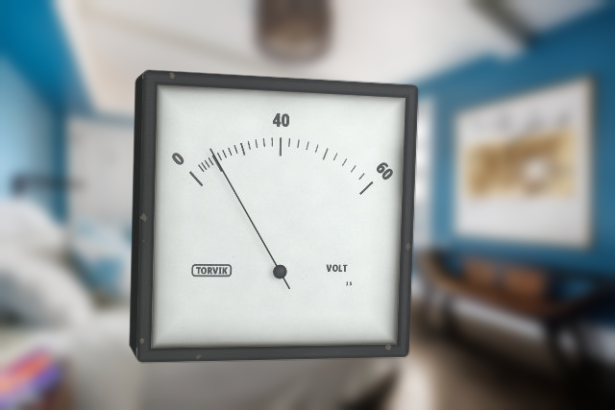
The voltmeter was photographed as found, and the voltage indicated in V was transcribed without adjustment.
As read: 20 V
